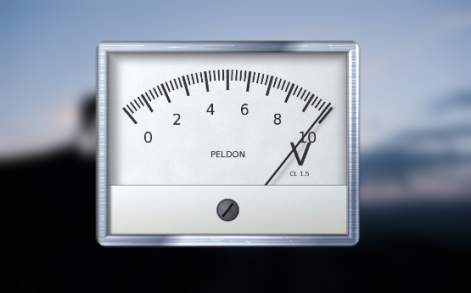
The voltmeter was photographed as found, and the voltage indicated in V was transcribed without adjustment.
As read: 9.8 V
